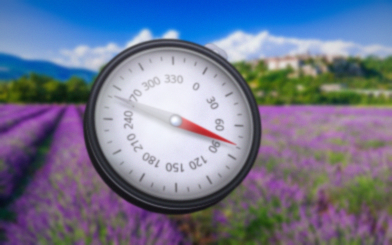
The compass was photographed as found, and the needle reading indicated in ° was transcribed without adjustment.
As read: 80 °
